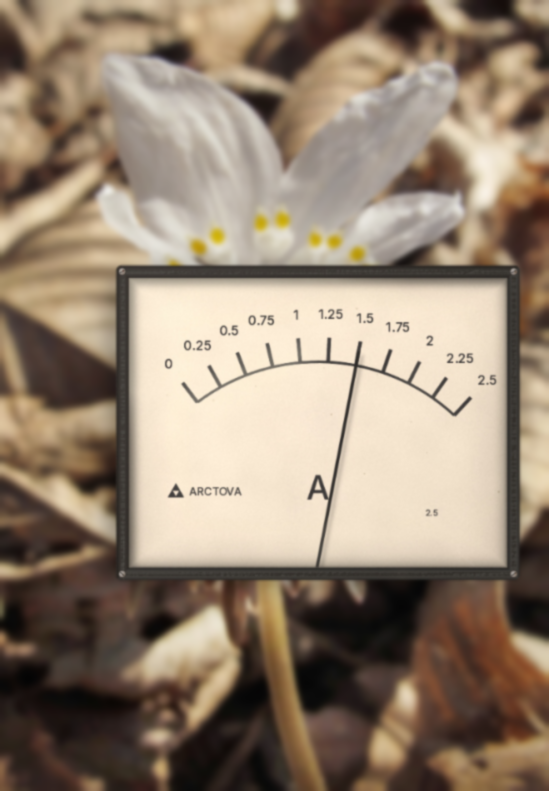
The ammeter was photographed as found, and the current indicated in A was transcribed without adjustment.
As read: 1.5 A
